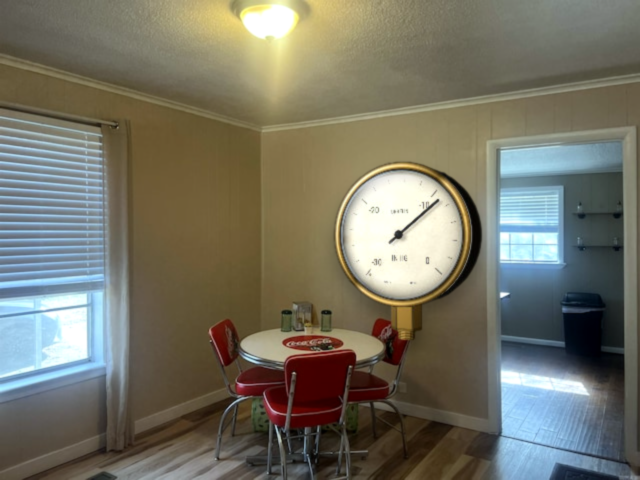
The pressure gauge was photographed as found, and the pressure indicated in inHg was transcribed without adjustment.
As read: -9 inHg
